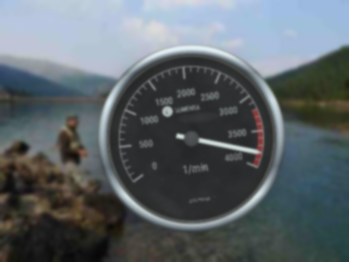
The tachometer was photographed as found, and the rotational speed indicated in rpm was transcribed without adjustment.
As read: 3800 rpm
